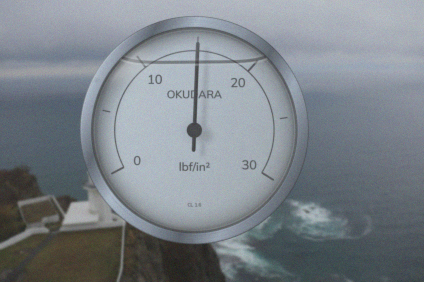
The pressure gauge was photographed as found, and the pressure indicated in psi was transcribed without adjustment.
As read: 15 psi
